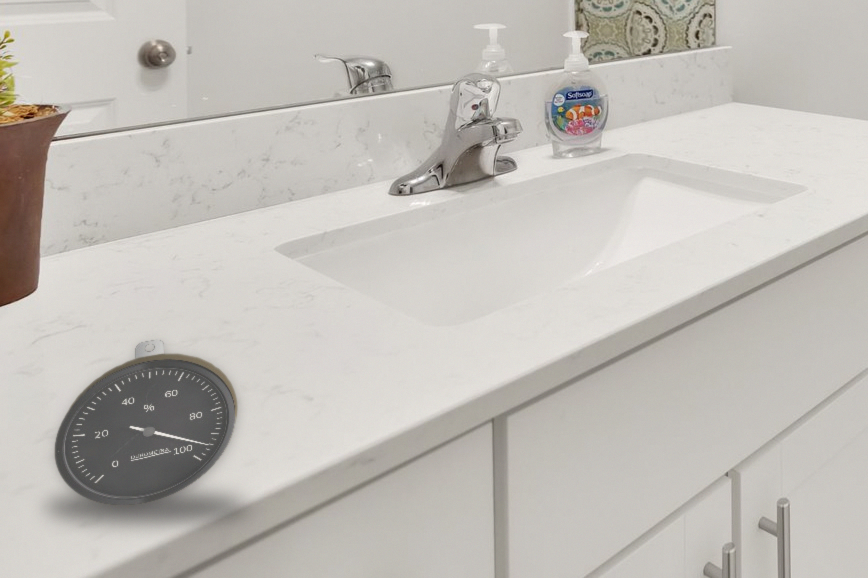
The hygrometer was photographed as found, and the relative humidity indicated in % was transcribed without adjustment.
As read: 94 %
